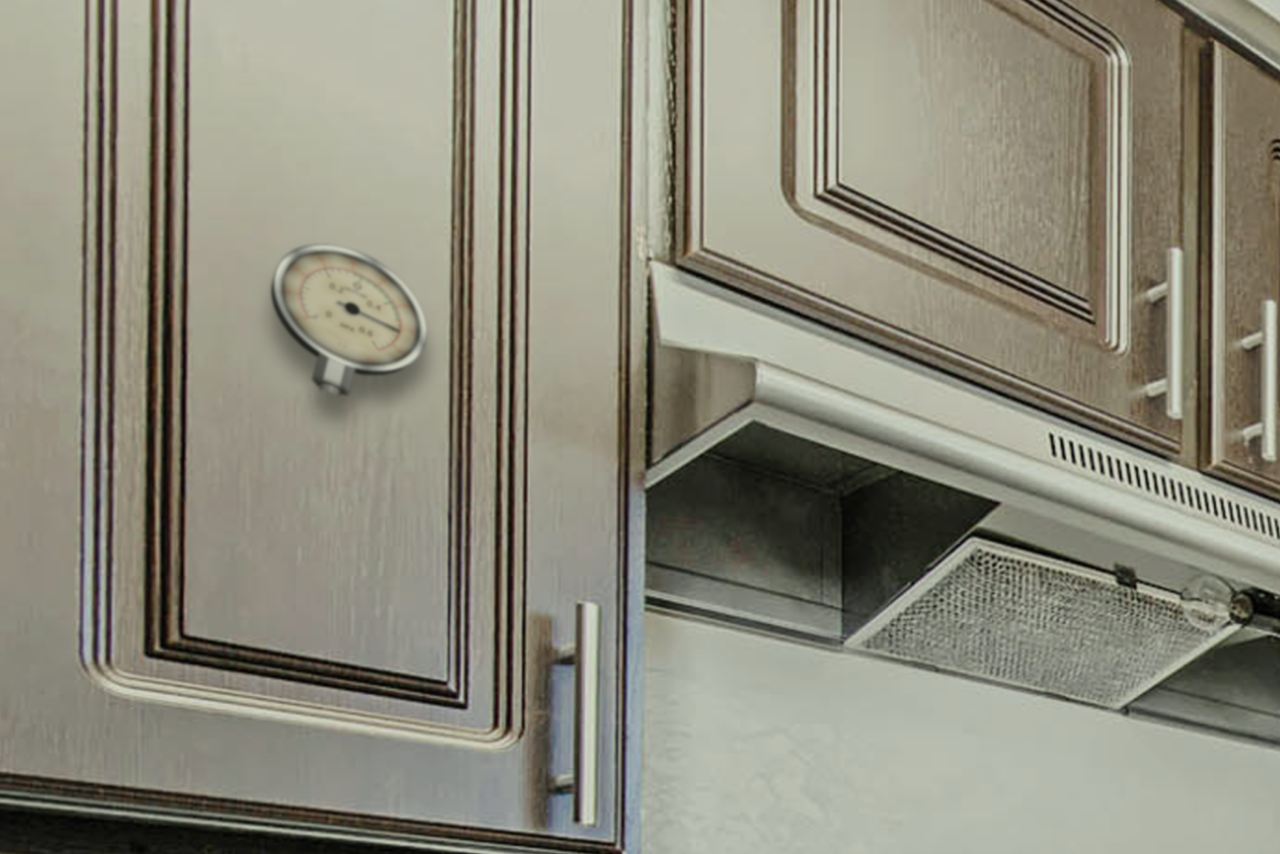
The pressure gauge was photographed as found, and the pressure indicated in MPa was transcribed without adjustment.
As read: 0.5 MPa
